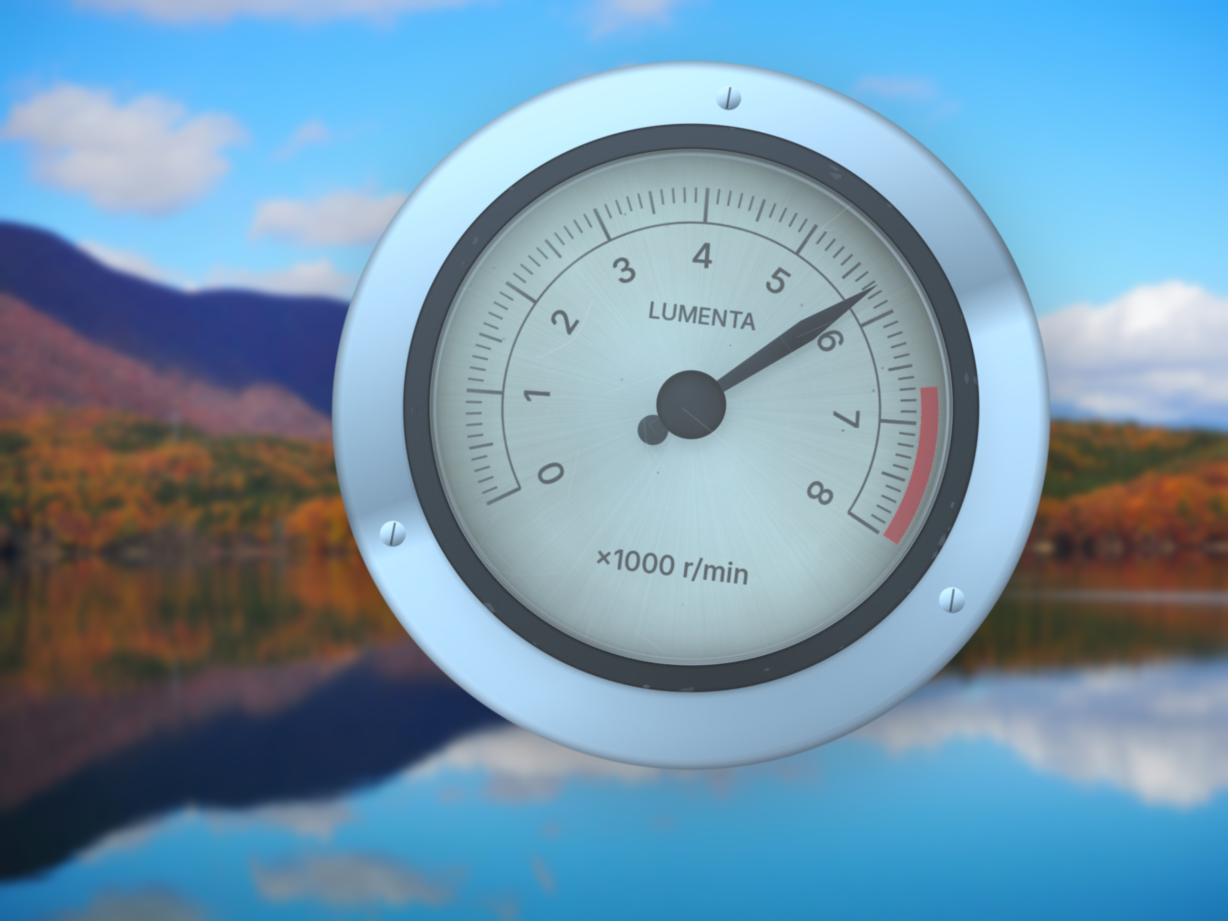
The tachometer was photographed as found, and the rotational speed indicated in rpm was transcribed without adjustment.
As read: 5750 rpm
